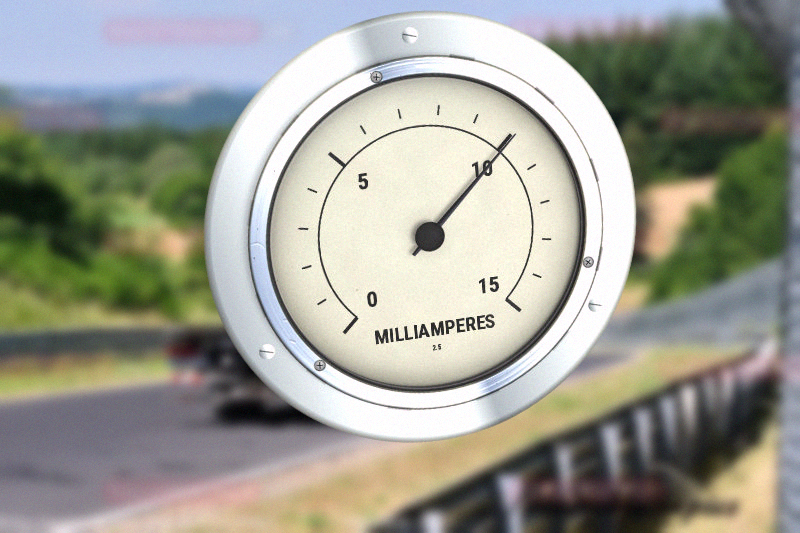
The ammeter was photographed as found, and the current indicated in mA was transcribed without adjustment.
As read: 10 mA
